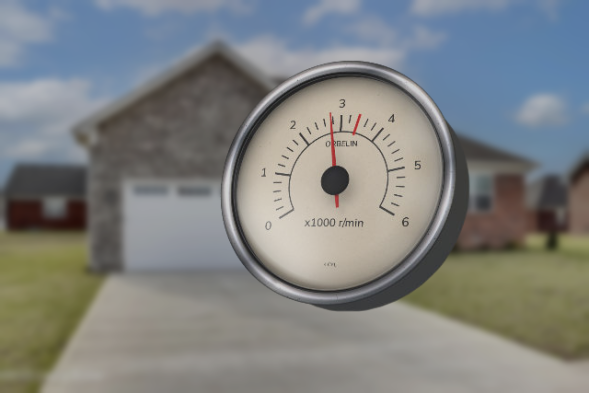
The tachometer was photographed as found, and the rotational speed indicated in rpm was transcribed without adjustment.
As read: 2800 rpm
